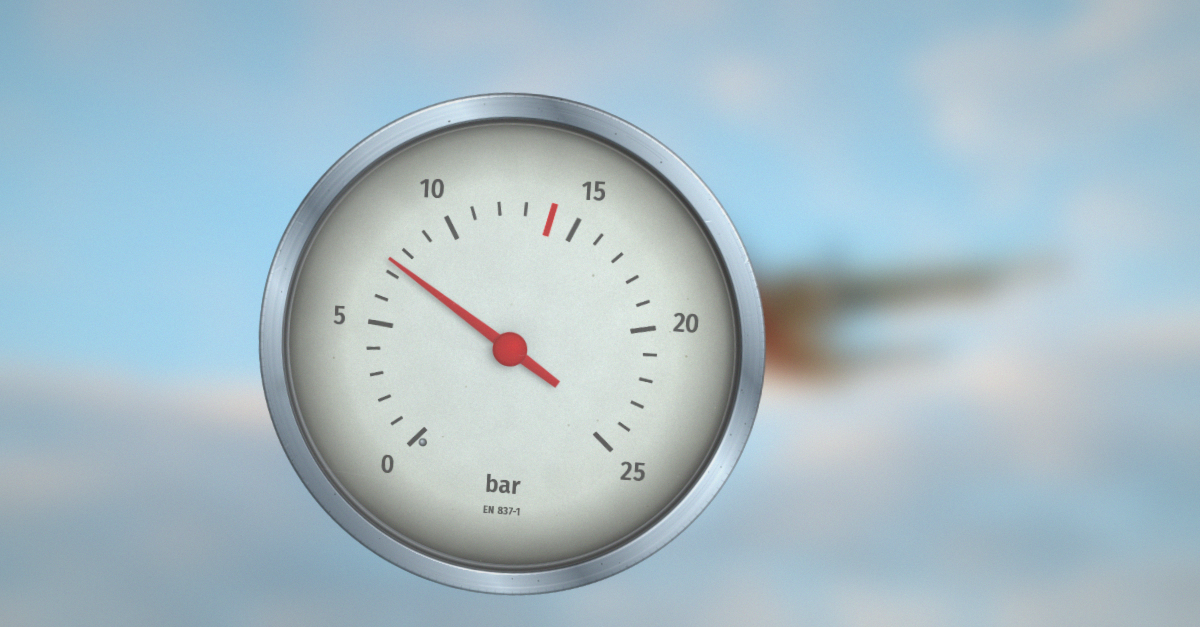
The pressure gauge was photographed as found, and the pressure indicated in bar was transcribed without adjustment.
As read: 7.5 bar
